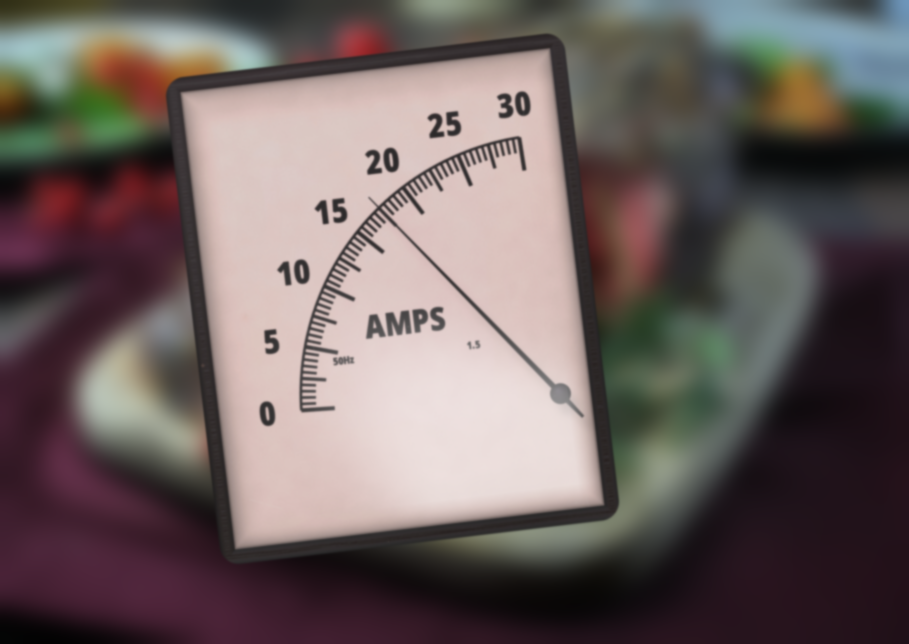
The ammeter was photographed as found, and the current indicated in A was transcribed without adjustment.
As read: 17.5 A
